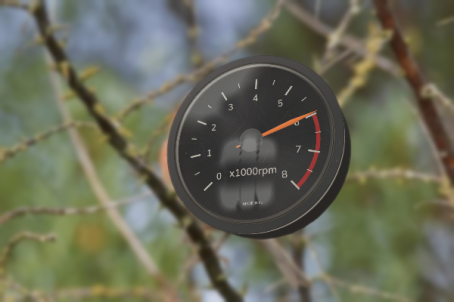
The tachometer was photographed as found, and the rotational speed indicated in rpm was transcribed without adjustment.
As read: 6000 rpm
